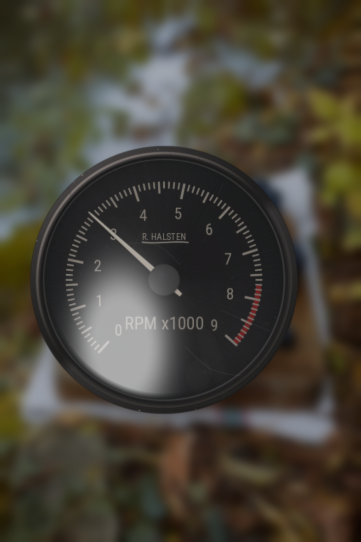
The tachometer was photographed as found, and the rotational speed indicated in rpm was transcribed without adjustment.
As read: 3000 rpm
